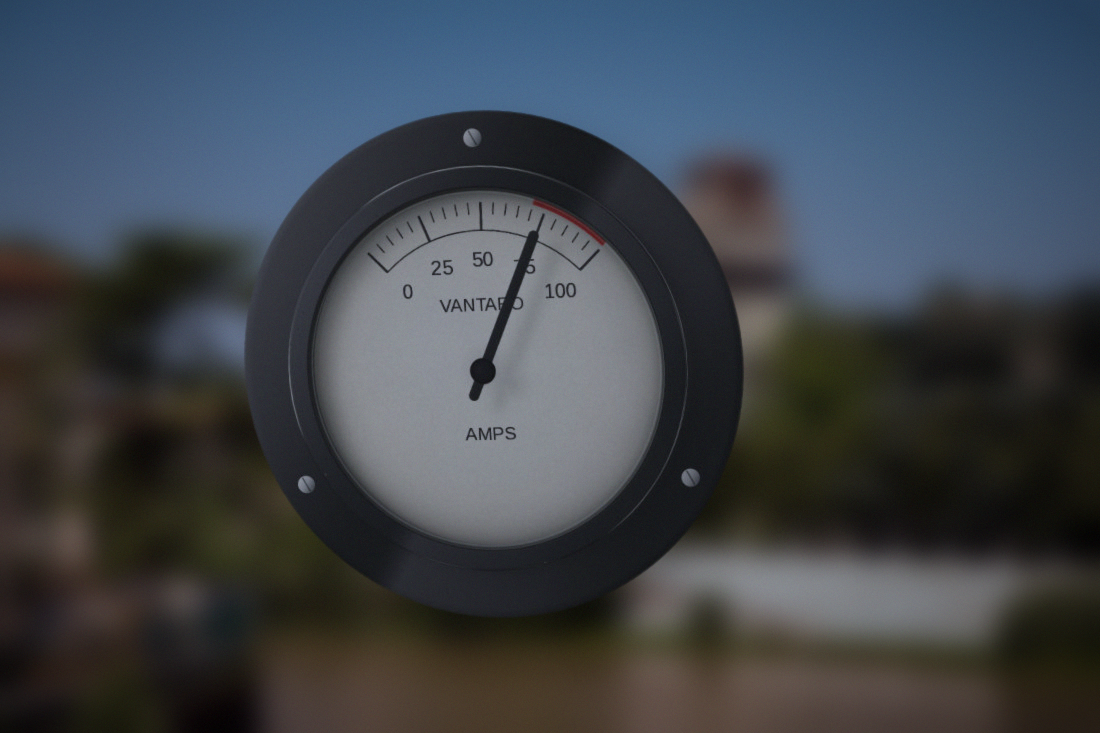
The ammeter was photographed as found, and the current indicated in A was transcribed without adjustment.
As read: 75 A
